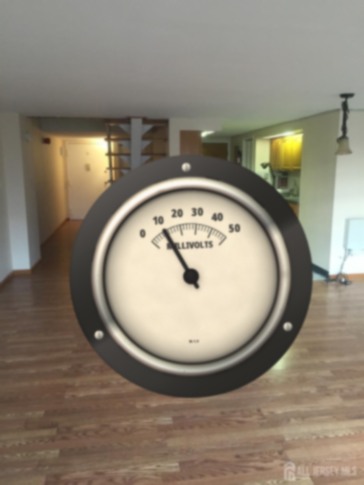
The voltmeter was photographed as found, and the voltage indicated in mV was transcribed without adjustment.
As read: 10 mV
